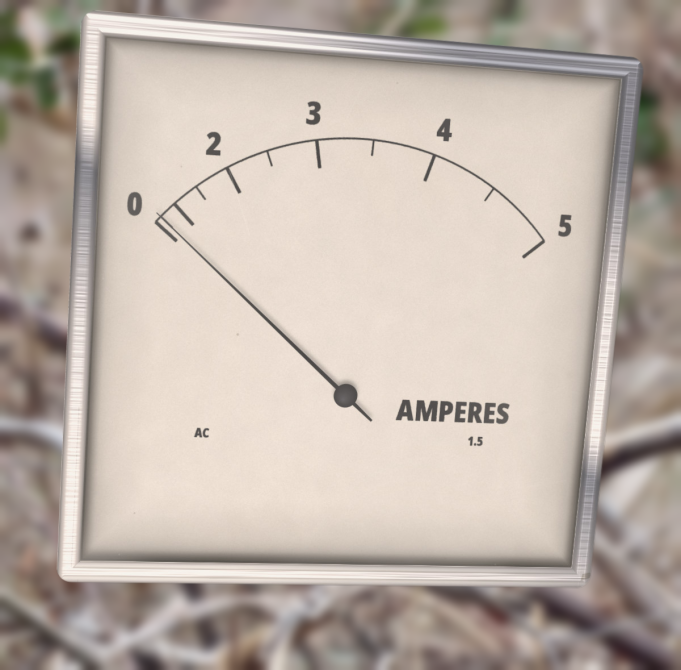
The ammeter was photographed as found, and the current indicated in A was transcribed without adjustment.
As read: 0.5 A
